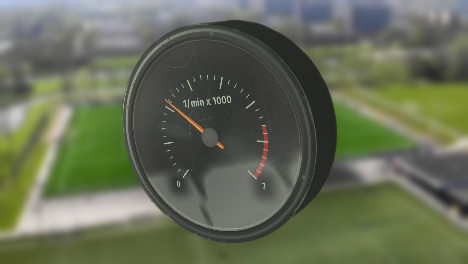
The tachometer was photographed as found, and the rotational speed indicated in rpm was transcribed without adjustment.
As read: 2200 rpm
